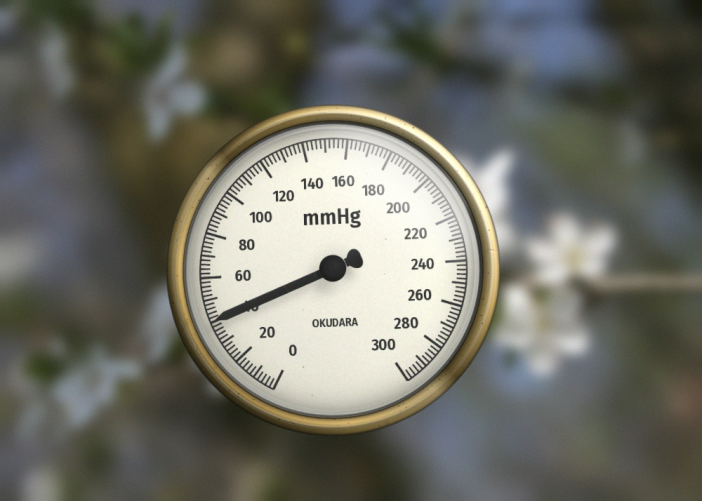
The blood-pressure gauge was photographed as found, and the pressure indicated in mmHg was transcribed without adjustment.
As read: 40 mmHg
